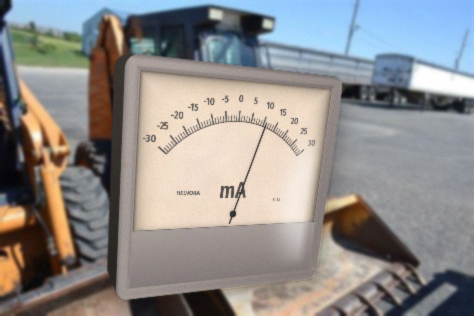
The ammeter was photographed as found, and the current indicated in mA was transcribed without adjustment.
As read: 10 mA
